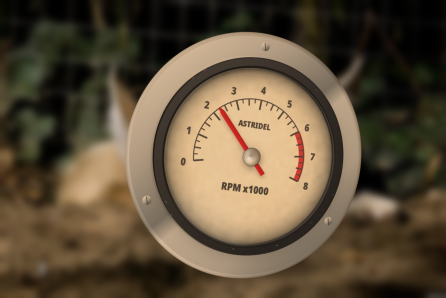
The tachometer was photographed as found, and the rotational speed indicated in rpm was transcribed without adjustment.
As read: 2250 rpm
